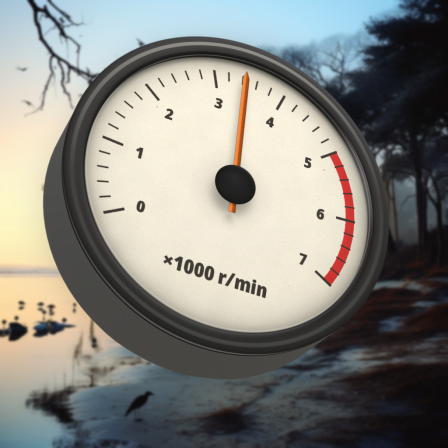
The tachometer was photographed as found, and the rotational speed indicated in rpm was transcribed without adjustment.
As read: 3400 rpm
